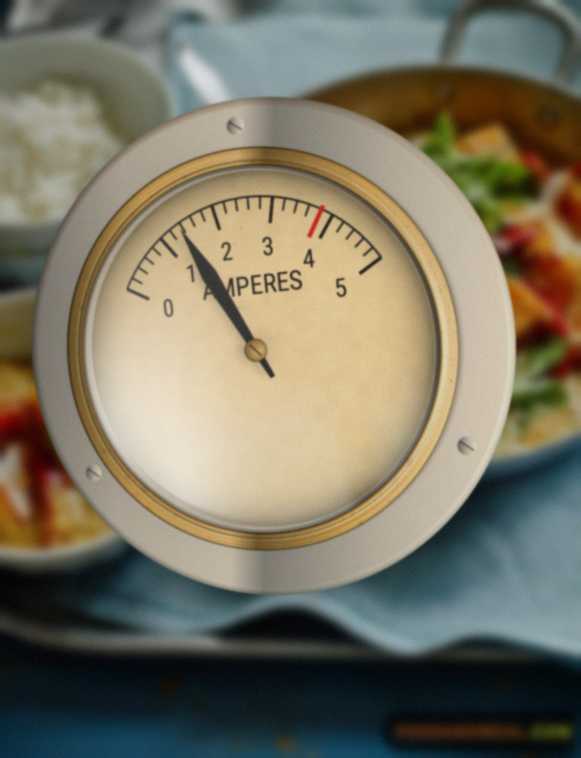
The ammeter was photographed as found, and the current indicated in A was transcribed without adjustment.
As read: 1.4 A
